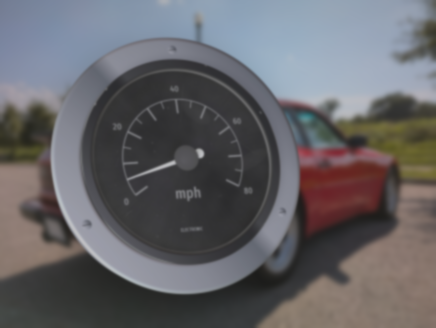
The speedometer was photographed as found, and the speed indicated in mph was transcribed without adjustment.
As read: 5 mph
